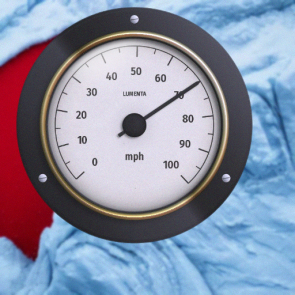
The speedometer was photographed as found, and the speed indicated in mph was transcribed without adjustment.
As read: 70 mph
